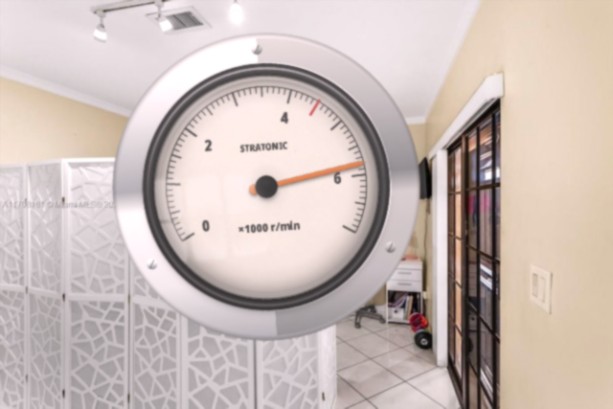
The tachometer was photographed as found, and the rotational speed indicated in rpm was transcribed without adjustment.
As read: 5800 rpm
